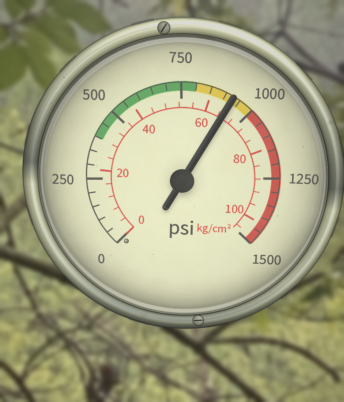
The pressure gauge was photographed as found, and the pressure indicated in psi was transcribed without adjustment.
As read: 925 psi
